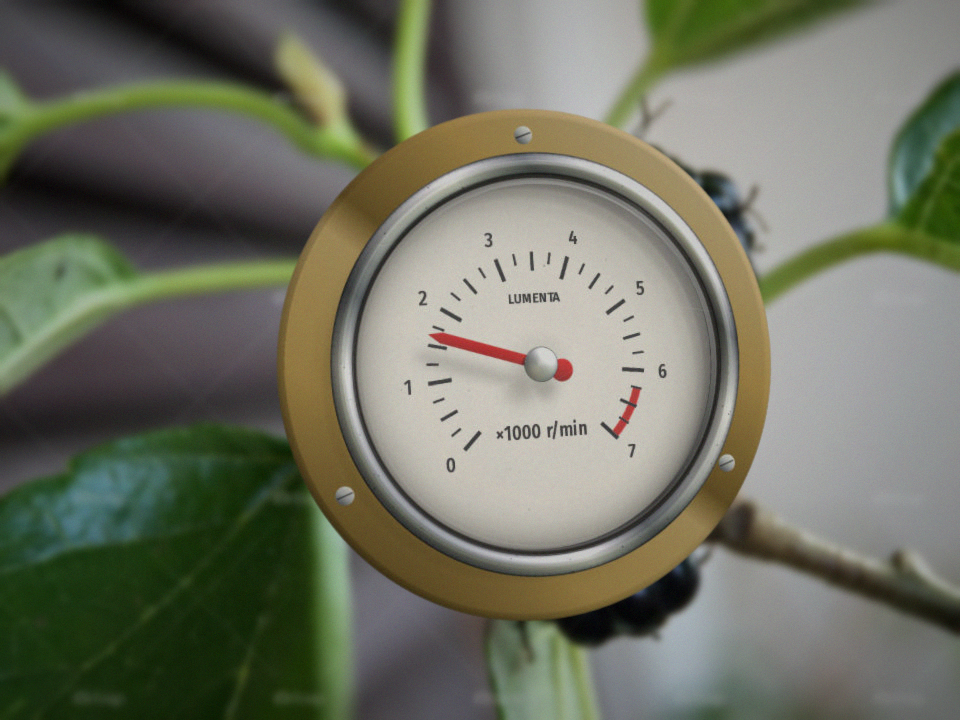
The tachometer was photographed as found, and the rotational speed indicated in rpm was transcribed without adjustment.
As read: 1625 rpm
